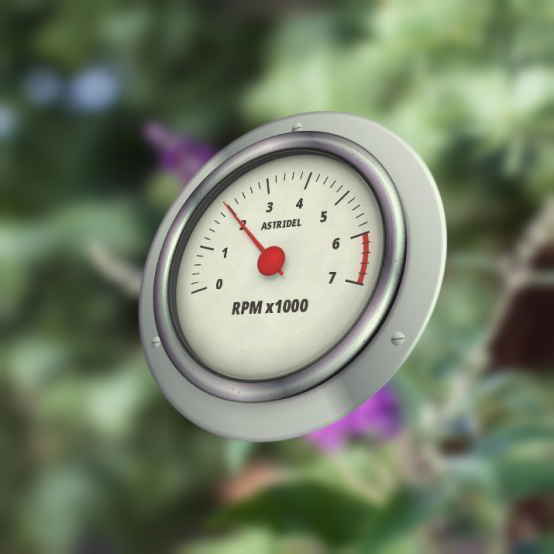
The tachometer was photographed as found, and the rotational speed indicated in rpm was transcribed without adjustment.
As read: 2000 rpm
